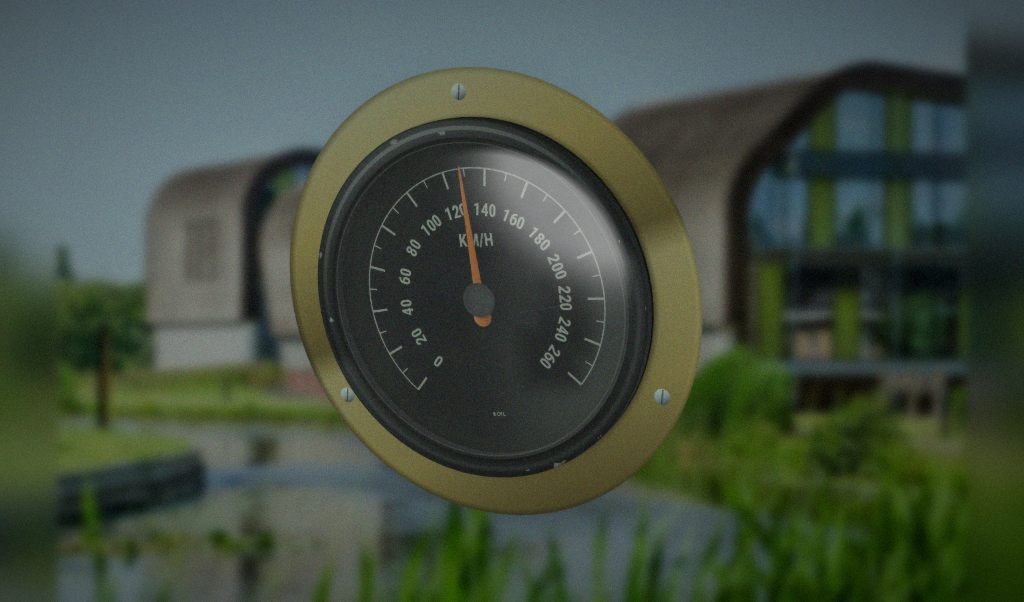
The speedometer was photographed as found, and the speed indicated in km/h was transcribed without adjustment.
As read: 130 km/h
